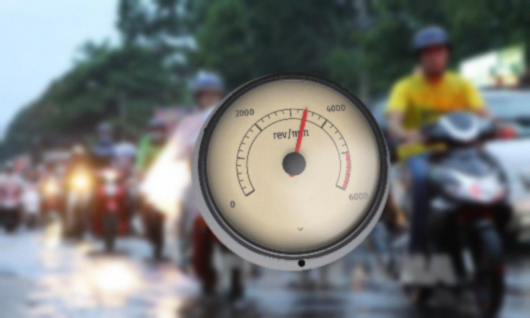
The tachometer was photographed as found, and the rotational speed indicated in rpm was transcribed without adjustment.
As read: 3400 rpm
